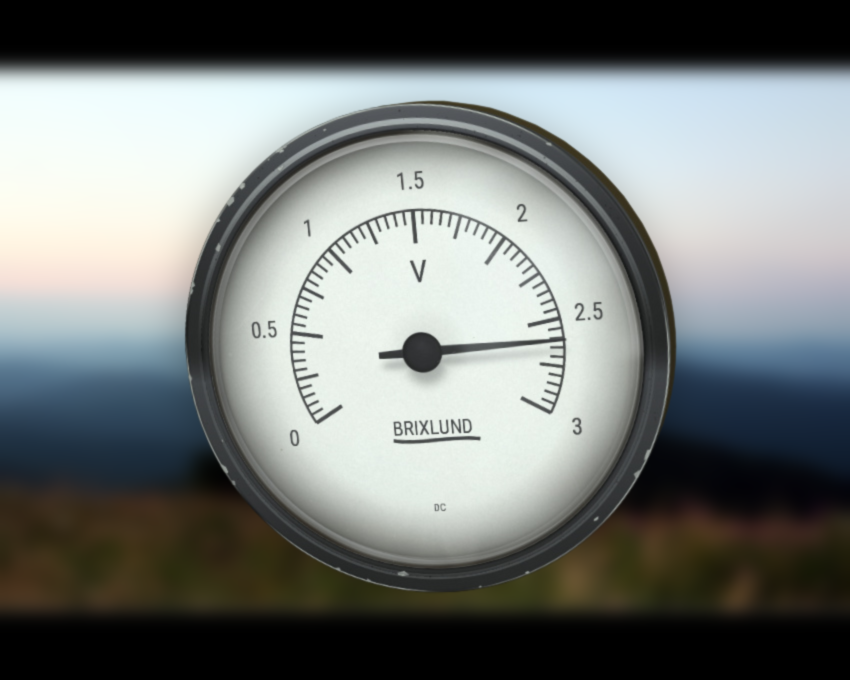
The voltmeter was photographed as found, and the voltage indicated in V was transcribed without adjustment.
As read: 2.6 V
